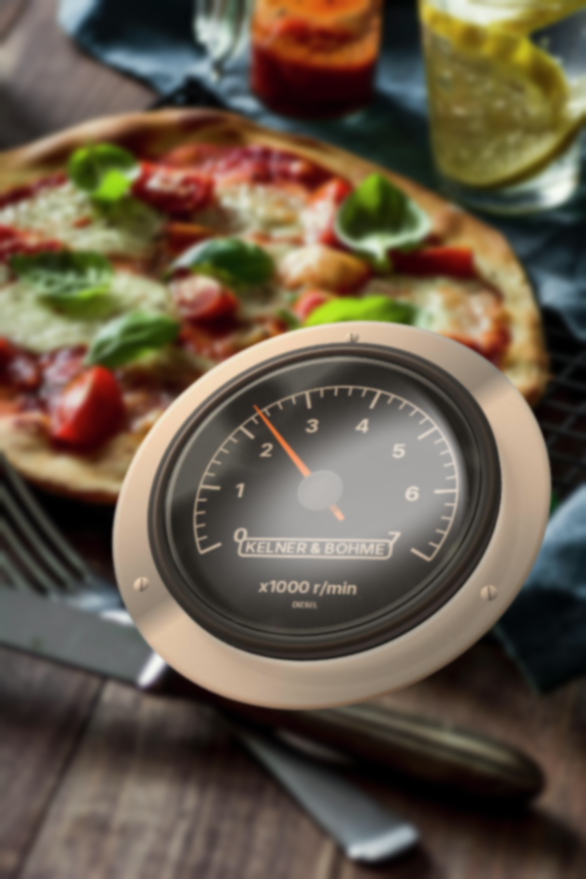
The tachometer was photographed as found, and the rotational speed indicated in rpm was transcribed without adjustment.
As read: 2300 rpm
